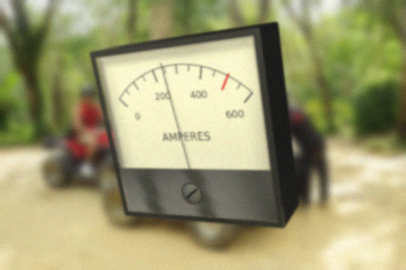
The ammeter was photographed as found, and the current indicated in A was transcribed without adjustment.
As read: 250 A
